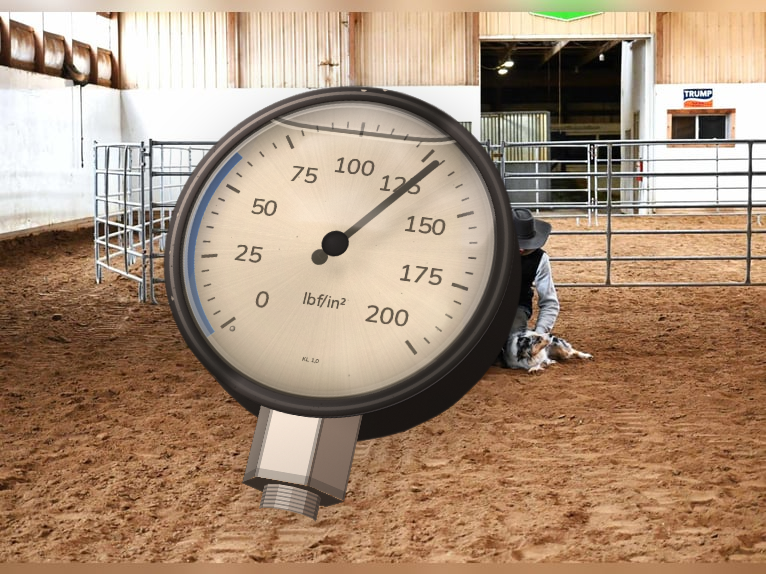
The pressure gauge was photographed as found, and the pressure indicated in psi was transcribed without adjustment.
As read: 130 psi
